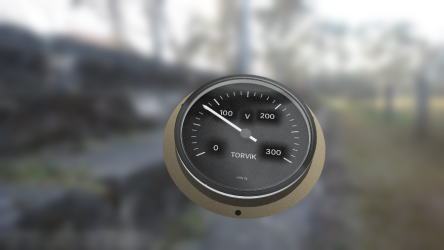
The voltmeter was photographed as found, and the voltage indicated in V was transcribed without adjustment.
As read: 80 V
